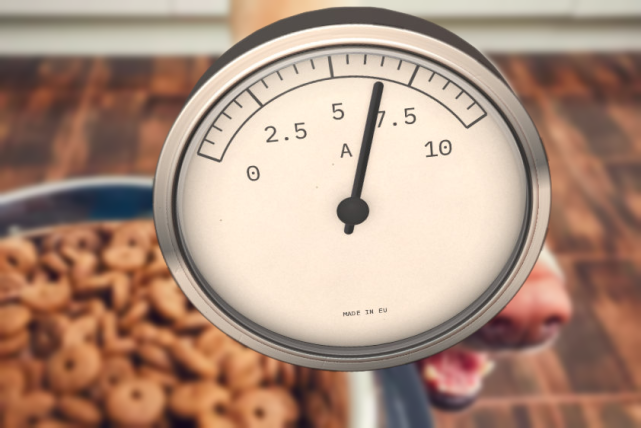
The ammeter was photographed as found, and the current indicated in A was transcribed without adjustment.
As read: 6.5 A
